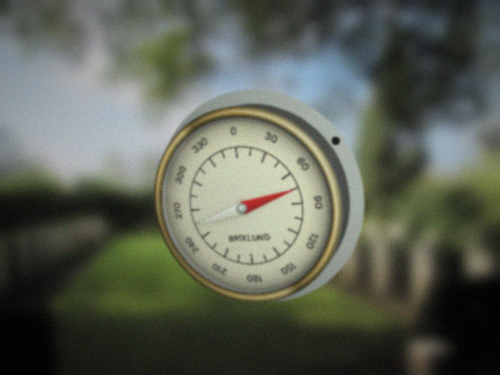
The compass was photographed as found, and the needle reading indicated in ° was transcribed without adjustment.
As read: 75 °
